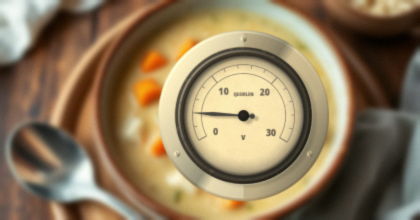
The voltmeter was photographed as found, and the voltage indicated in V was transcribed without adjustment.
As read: 4 V
